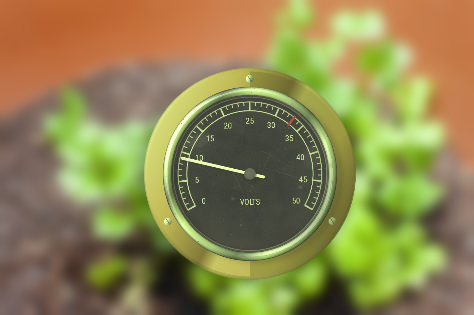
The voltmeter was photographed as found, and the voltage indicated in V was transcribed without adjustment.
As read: 9 V
